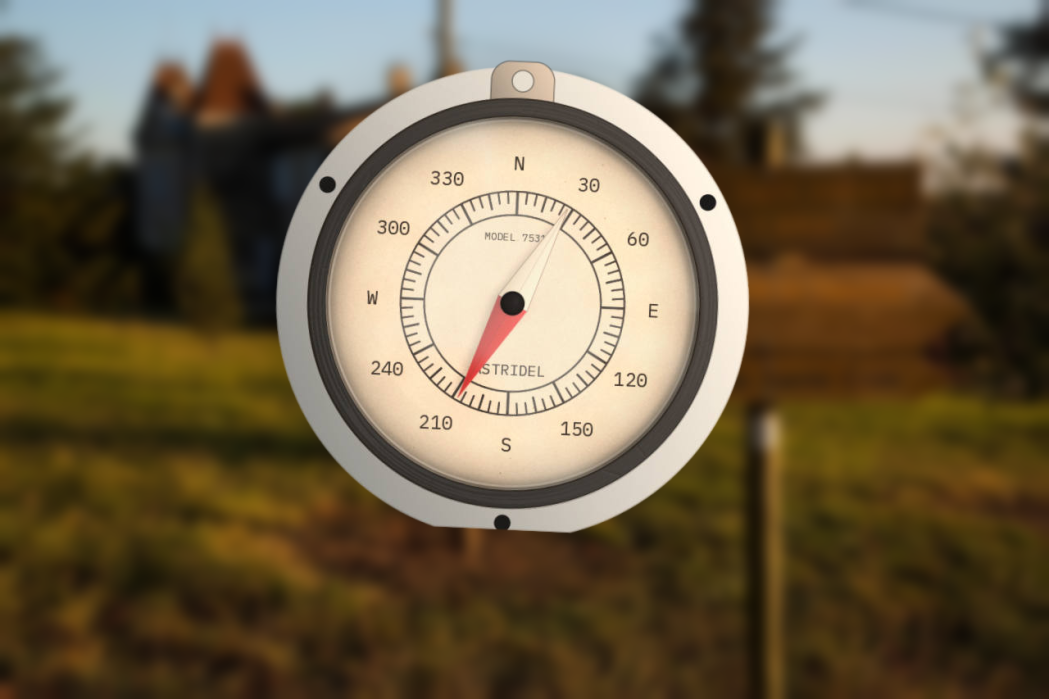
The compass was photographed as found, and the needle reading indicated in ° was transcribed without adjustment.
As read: 207.5 °
